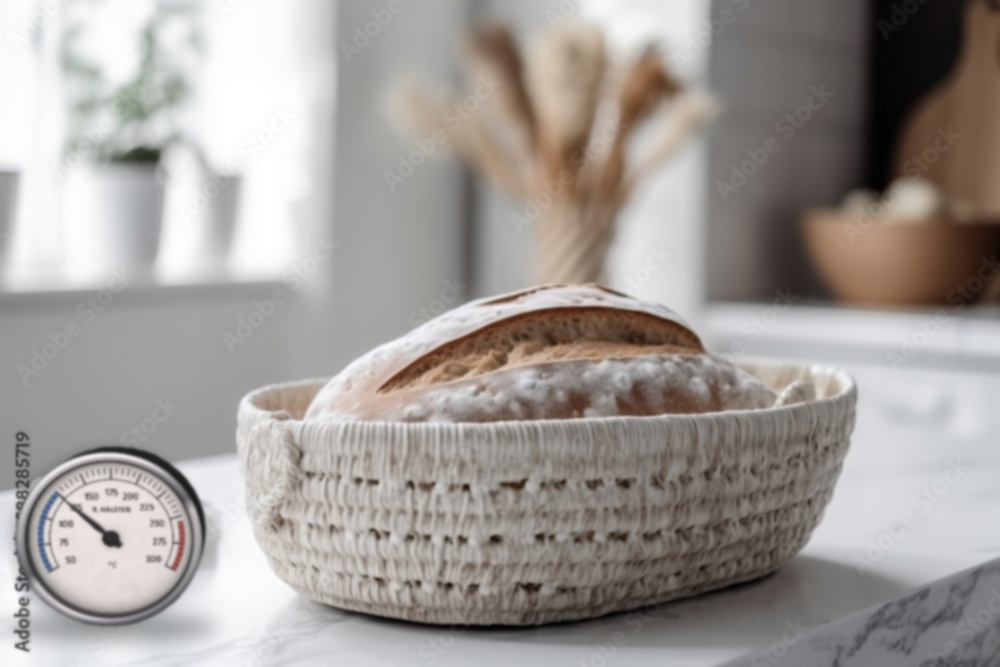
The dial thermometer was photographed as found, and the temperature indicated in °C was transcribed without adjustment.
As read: 125 °C
